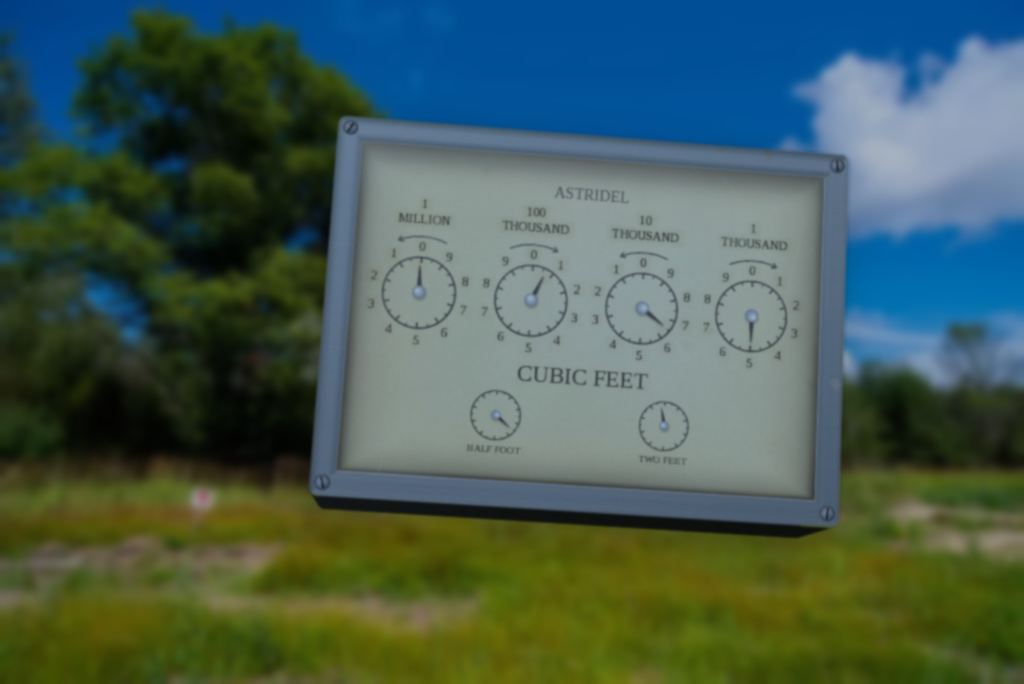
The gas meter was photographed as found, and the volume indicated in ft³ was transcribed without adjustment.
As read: 6500 ft³
